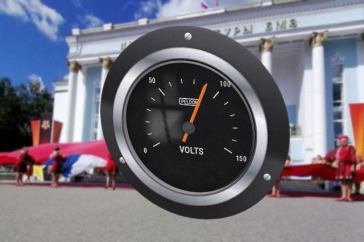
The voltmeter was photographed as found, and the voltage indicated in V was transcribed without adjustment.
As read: 90 V
